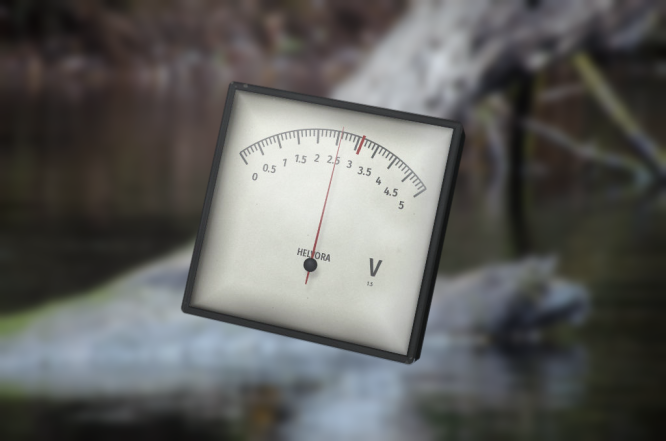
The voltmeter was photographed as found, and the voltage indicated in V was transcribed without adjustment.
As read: 2.6 V
